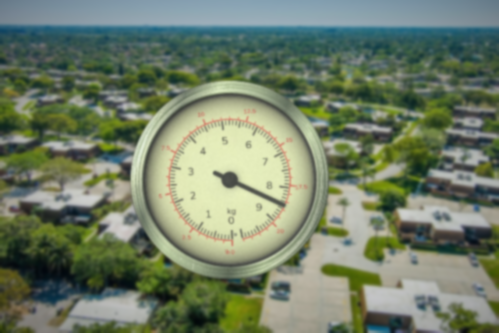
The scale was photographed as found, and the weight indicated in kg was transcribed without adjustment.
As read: 8.5 kg
